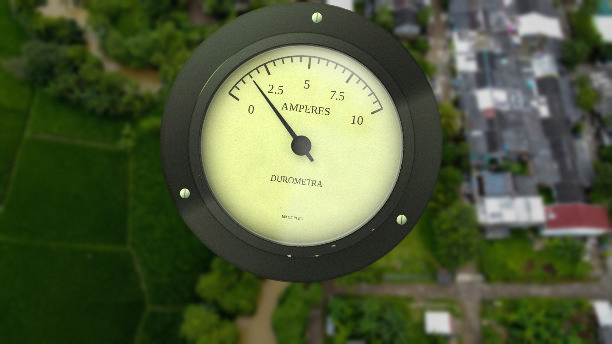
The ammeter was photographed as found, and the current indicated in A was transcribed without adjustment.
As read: 1.5 A
